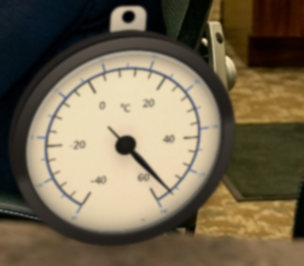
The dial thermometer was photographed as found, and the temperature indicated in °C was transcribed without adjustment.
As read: 56 °C
